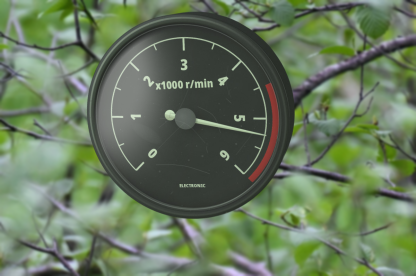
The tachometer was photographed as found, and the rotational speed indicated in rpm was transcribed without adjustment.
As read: 5250 rpm
